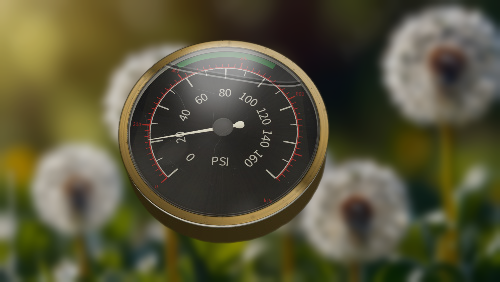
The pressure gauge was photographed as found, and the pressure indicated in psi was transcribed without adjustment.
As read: 20 psi
